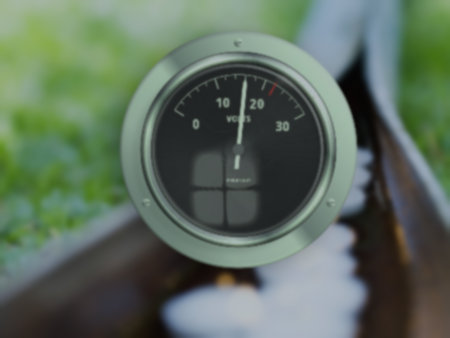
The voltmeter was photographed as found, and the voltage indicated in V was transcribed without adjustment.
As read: 16 V
